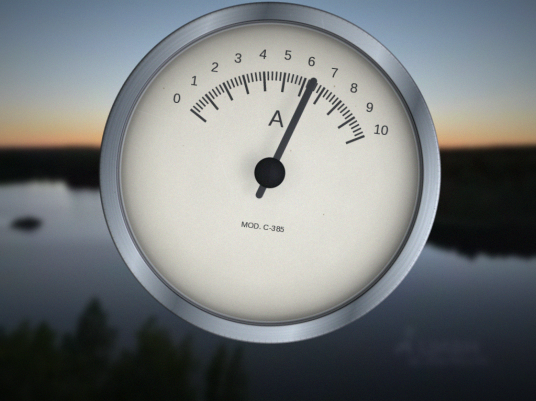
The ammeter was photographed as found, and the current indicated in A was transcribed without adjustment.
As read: 6.4 A
